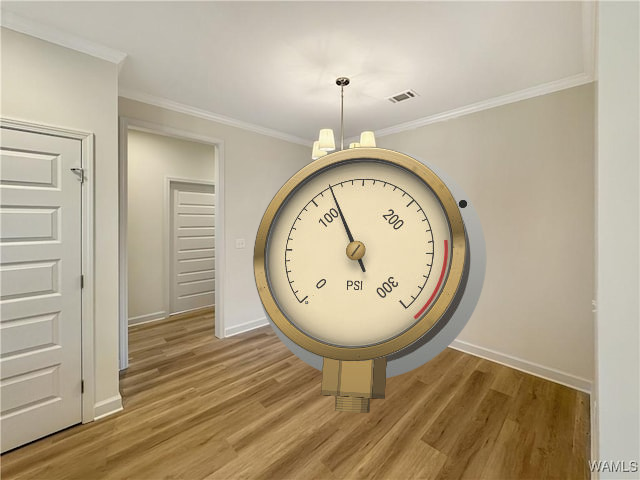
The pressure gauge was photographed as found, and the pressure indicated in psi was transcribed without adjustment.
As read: 120 psi
